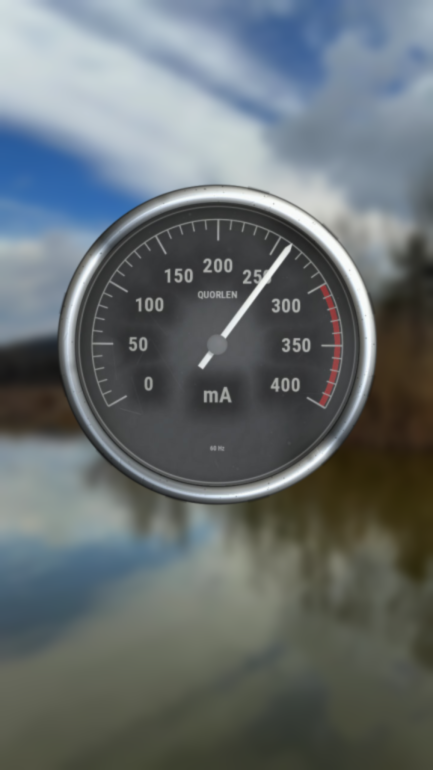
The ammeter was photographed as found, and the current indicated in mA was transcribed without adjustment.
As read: 260 mA
